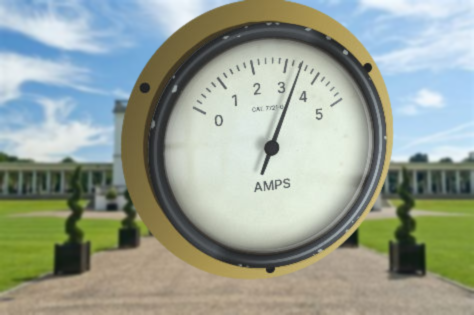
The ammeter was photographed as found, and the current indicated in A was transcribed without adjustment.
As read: 3.4 A
